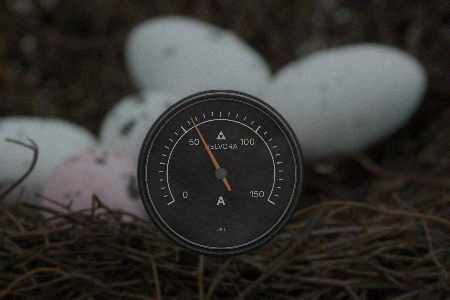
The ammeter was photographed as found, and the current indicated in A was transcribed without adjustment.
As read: 57.5 A
